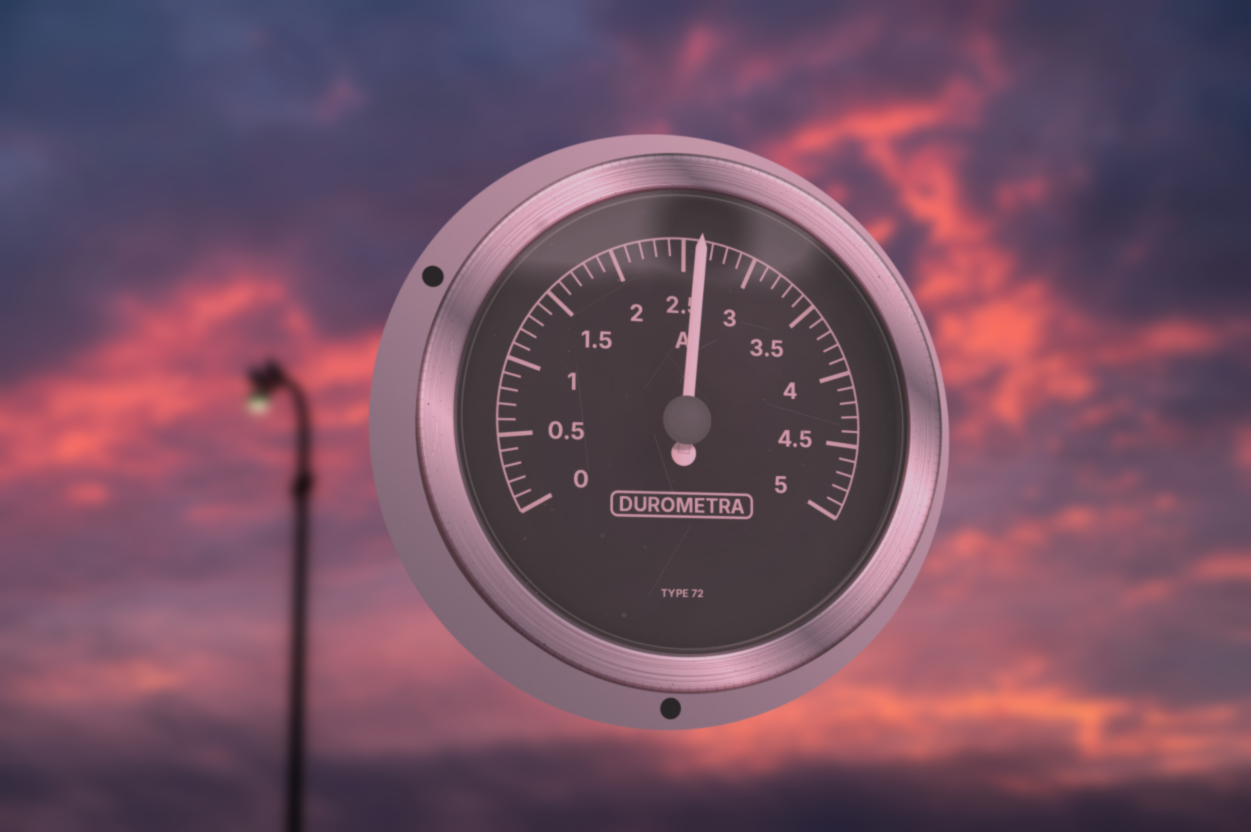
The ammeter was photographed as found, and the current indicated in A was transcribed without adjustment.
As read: 2.6 A
